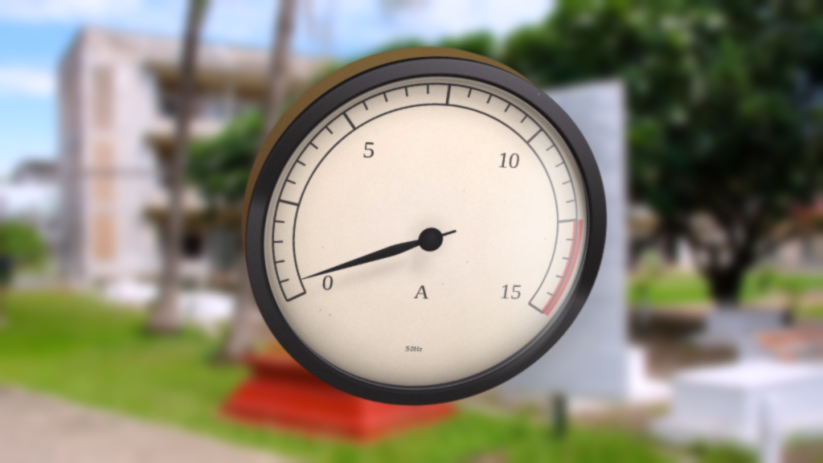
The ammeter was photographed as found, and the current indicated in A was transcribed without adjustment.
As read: 0.5 A
